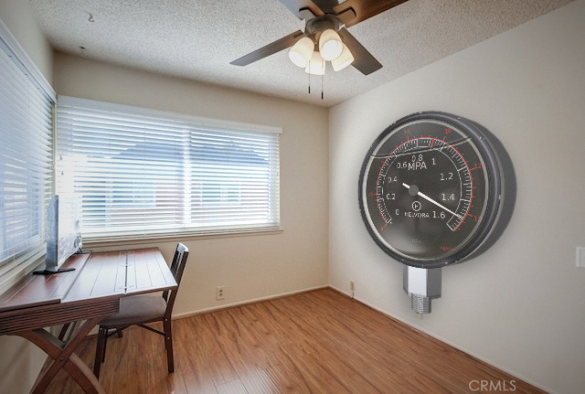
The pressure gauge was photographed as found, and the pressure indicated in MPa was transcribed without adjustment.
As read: 1.5 MPa
